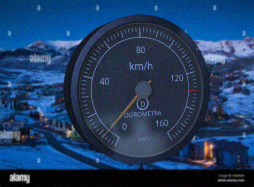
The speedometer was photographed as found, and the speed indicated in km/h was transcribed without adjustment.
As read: 8 km/h
